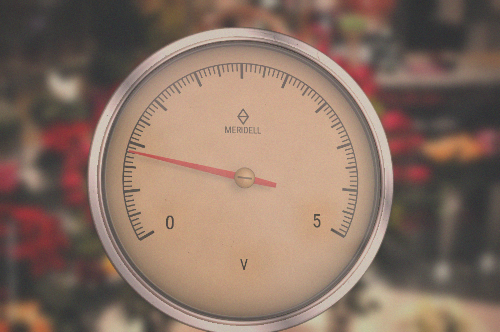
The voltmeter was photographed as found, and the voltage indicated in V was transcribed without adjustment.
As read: 0.9 V
